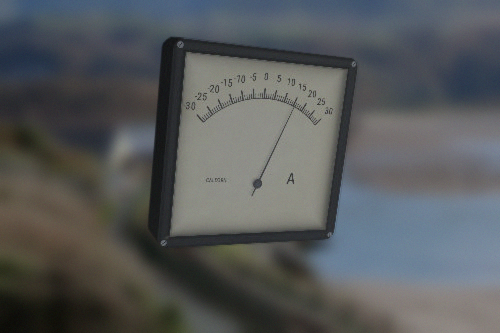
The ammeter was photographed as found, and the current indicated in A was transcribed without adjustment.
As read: 15 A
